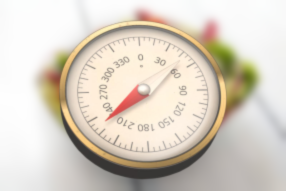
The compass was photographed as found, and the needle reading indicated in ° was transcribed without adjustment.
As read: 230 °
